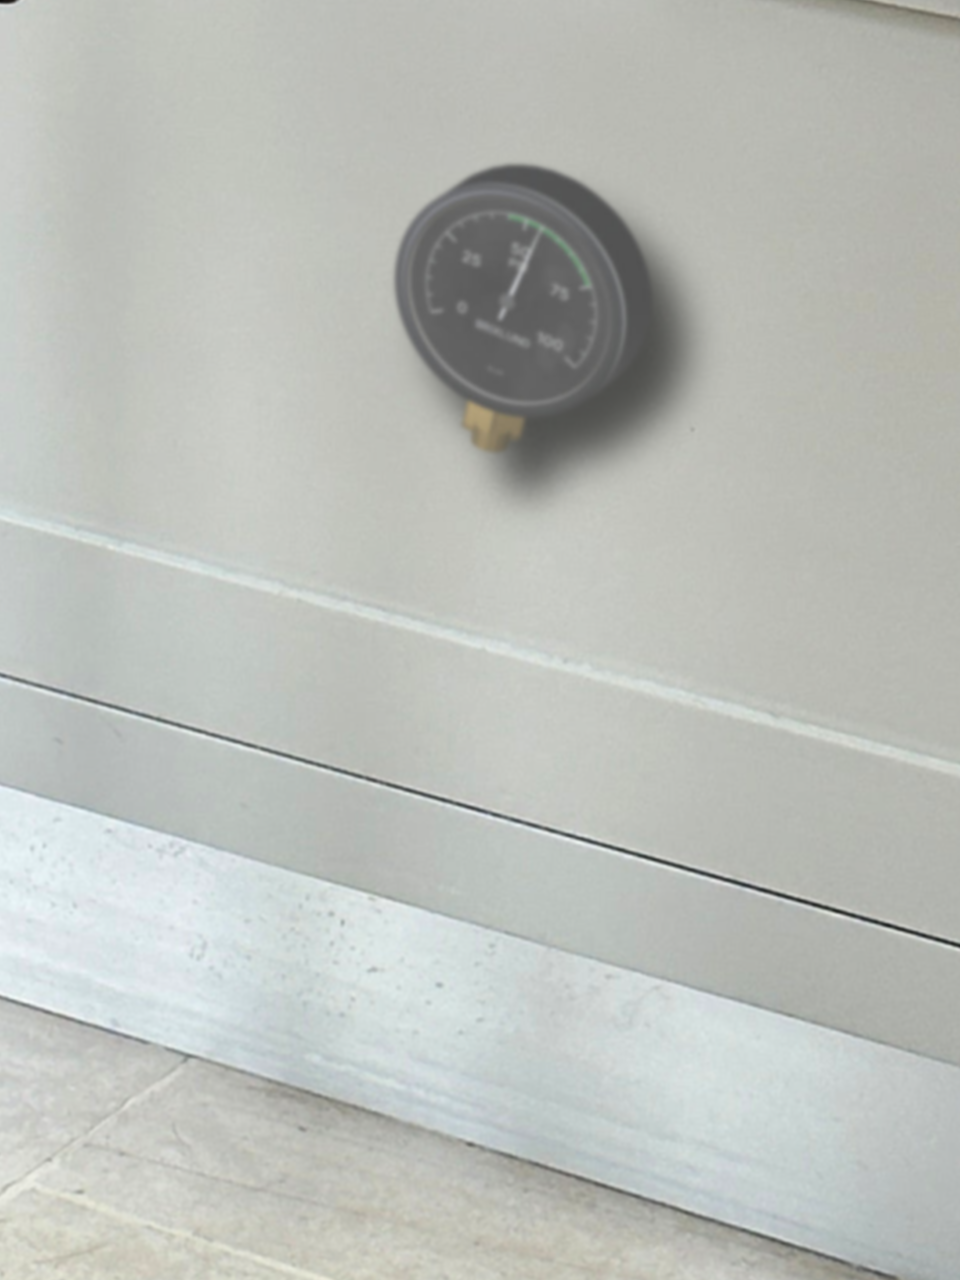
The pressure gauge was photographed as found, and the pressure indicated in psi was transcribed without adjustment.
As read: 55 psi
